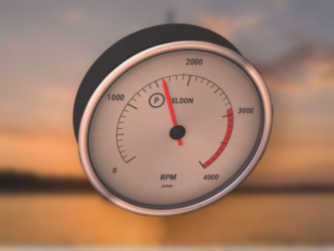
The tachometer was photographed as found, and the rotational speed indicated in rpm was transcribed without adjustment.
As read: 1600 rpm
